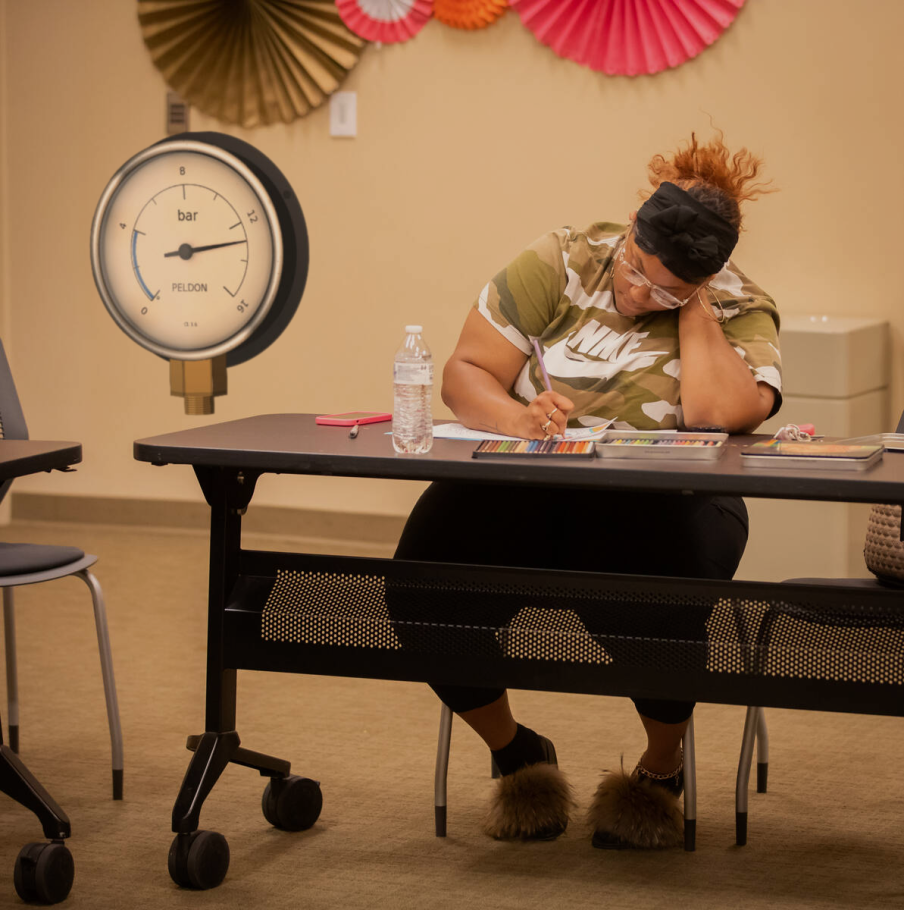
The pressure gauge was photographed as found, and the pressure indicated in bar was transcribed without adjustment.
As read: 13 bar
